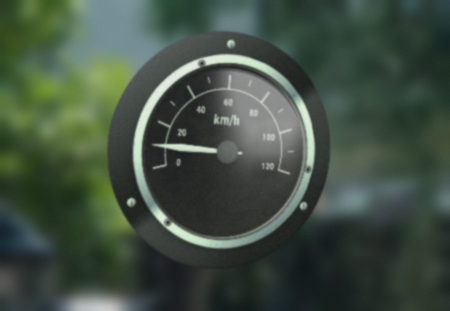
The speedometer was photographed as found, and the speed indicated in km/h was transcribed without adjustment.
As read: 10 km/h
